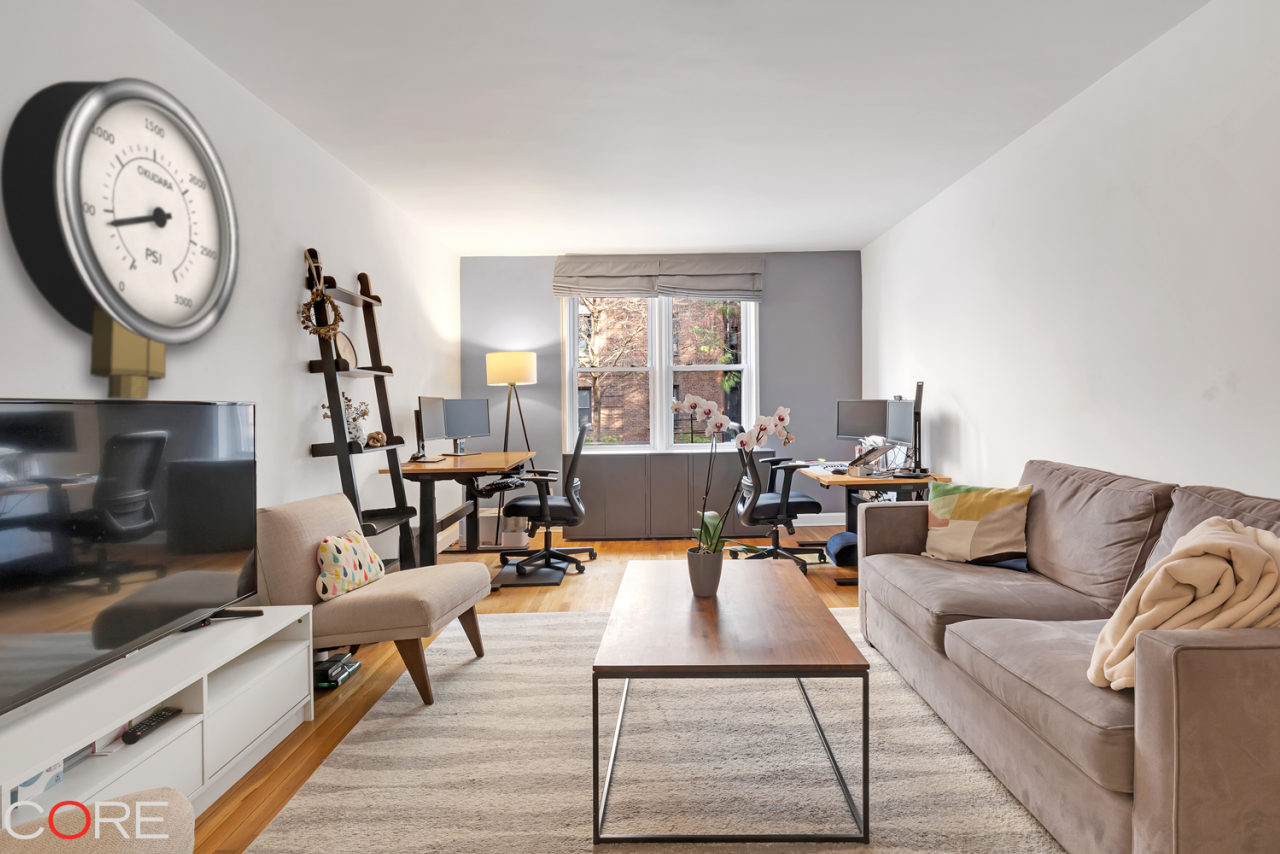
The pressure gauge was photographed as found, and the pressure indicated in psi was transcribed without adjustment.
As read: 400 psi
